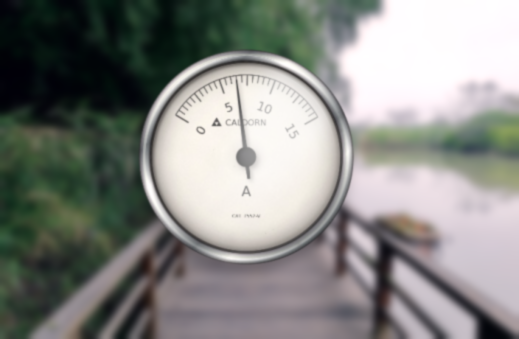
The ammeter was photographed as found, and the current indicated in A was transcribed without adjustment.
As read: 6.5 A
